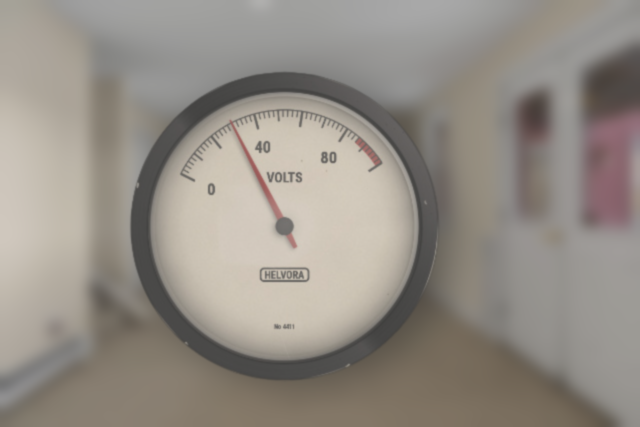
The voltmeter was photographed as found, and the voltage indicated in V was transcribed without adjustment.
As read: 30 V
